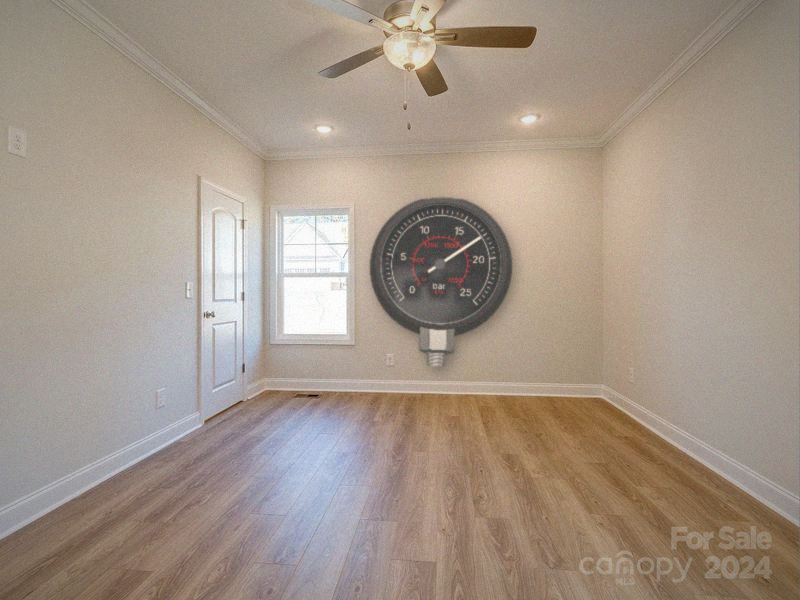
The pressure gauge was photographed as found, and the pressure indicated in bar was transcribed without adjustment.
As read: 17.5 bar
